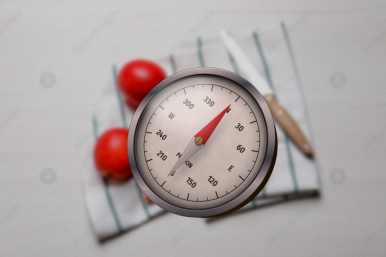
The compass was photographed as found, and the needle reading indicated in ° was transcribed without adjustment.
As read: 0 °
